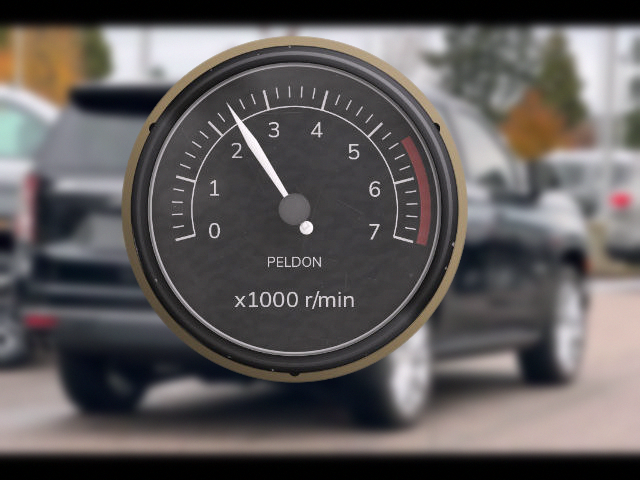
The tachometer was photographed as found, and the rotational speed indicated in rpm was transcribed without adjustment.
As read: 2400 rpm
